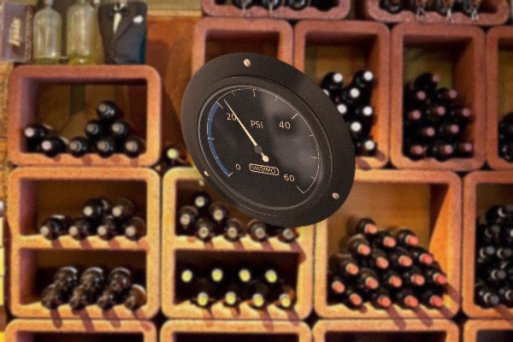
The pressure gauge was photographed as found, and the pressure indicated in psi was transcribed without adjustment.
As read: 22.5 psi
